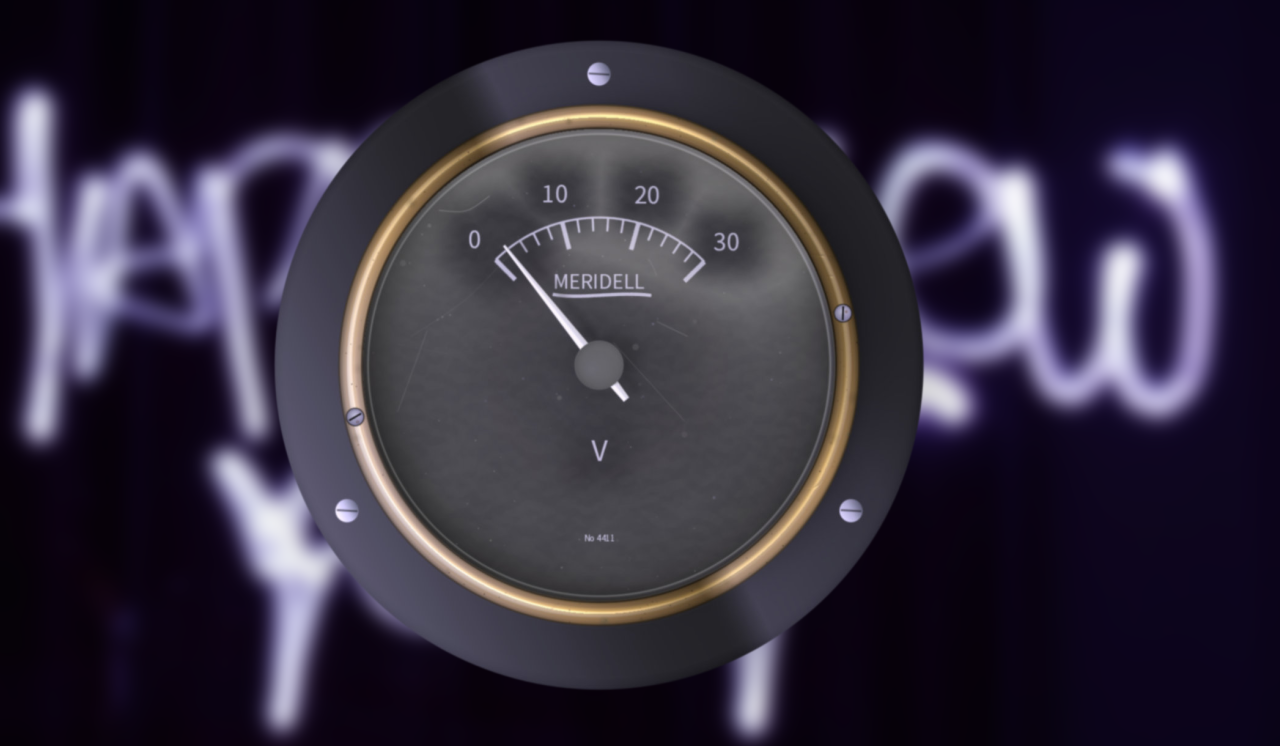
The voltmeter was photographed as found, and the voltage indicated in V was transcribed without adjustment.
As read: 2 V
